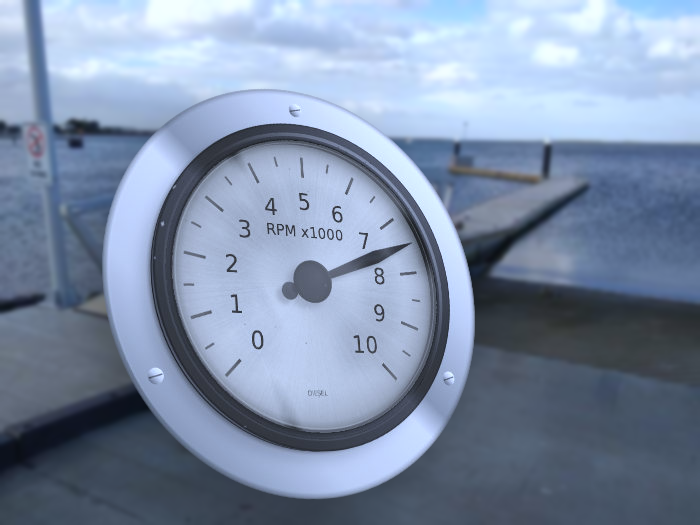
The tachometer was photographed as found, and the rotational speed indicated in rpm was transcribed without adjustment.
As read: 7500 rpm
